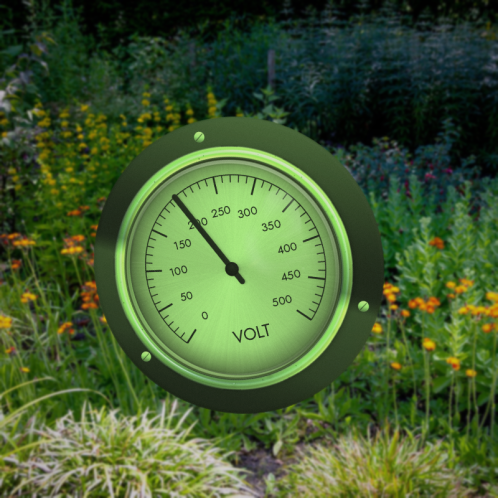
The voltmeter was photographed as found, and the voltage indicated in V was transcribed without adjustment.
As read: 200 V
